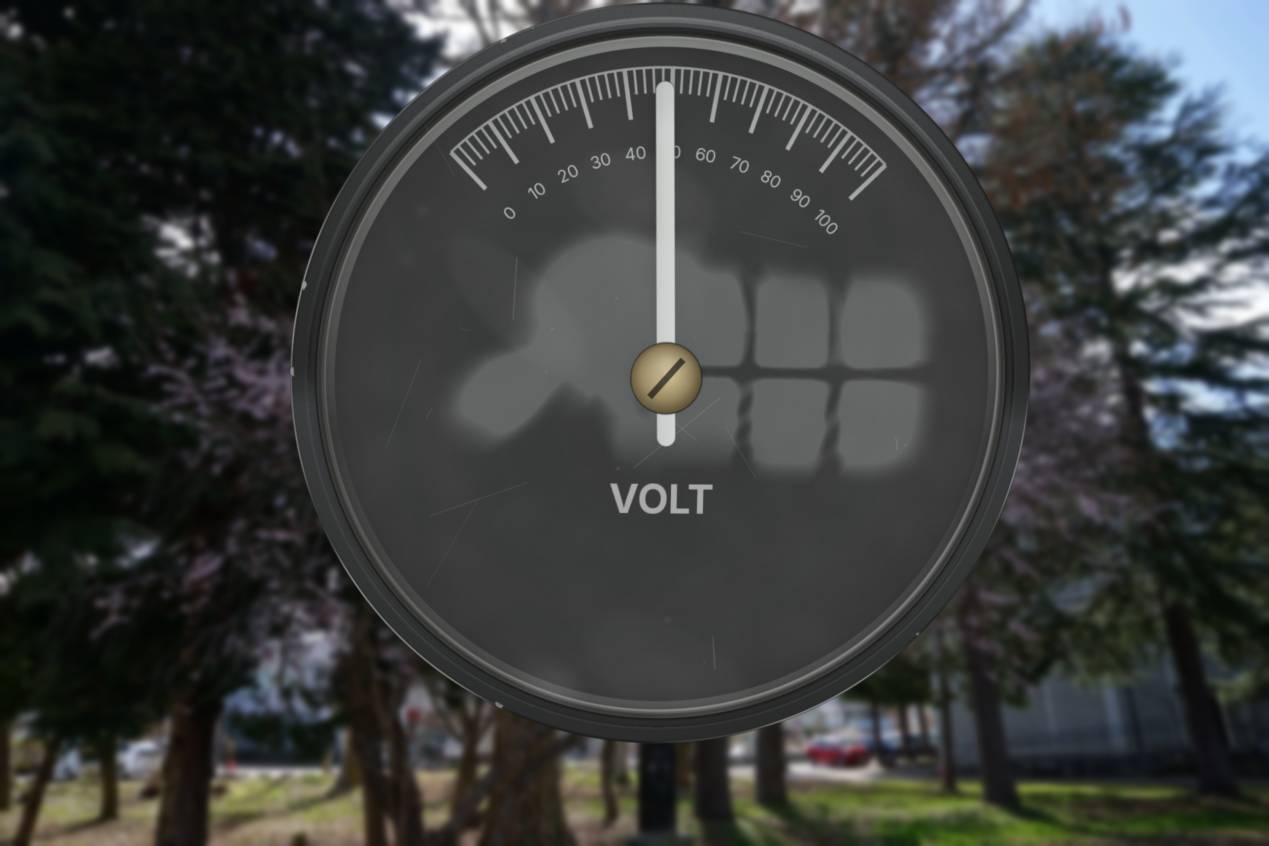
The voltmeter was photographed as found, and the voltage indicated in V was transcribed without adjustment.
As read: 48 V
